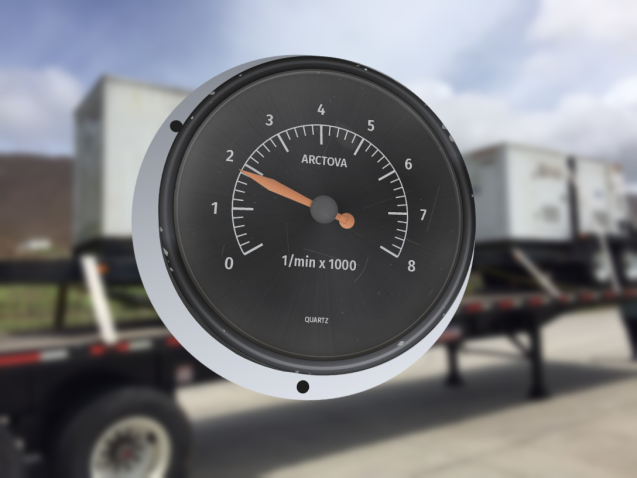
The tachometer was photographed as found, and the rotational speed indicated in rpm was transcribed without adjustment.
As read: 1800 rpm
